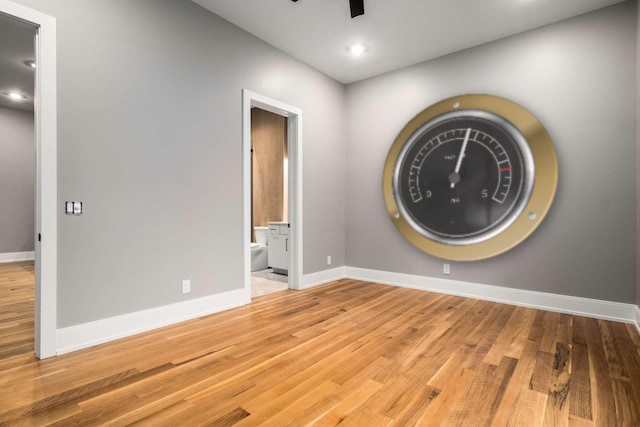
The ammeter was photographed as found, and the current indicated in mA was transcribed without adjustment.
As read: 2.8 mA
